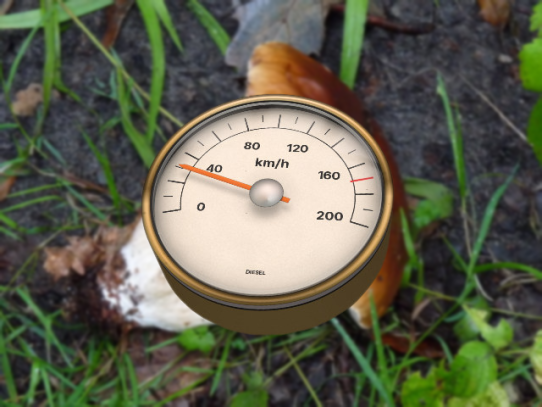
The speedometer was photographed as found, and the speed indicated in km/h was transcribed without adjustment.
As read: 30 km/h
